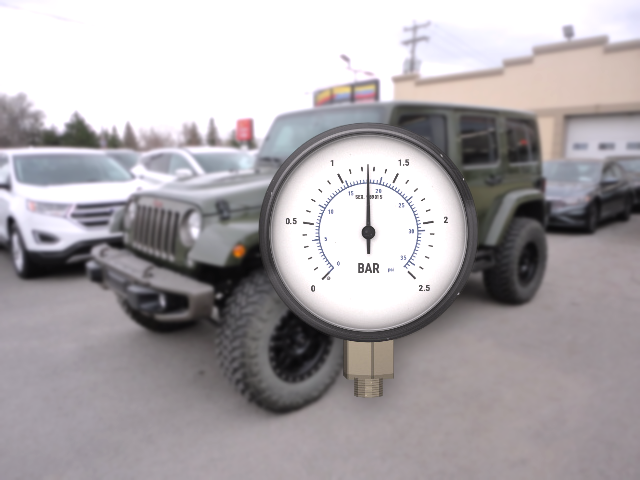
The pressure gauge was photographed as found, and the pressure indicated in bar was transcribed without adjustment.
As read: 1.25 bar
